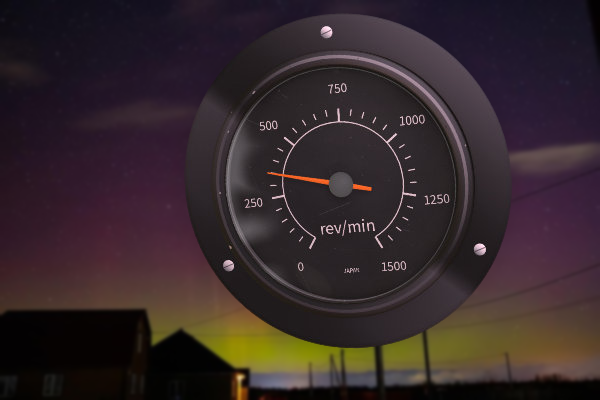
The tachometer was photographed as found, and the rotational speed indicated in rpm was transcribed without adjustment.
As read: 350 rpm
